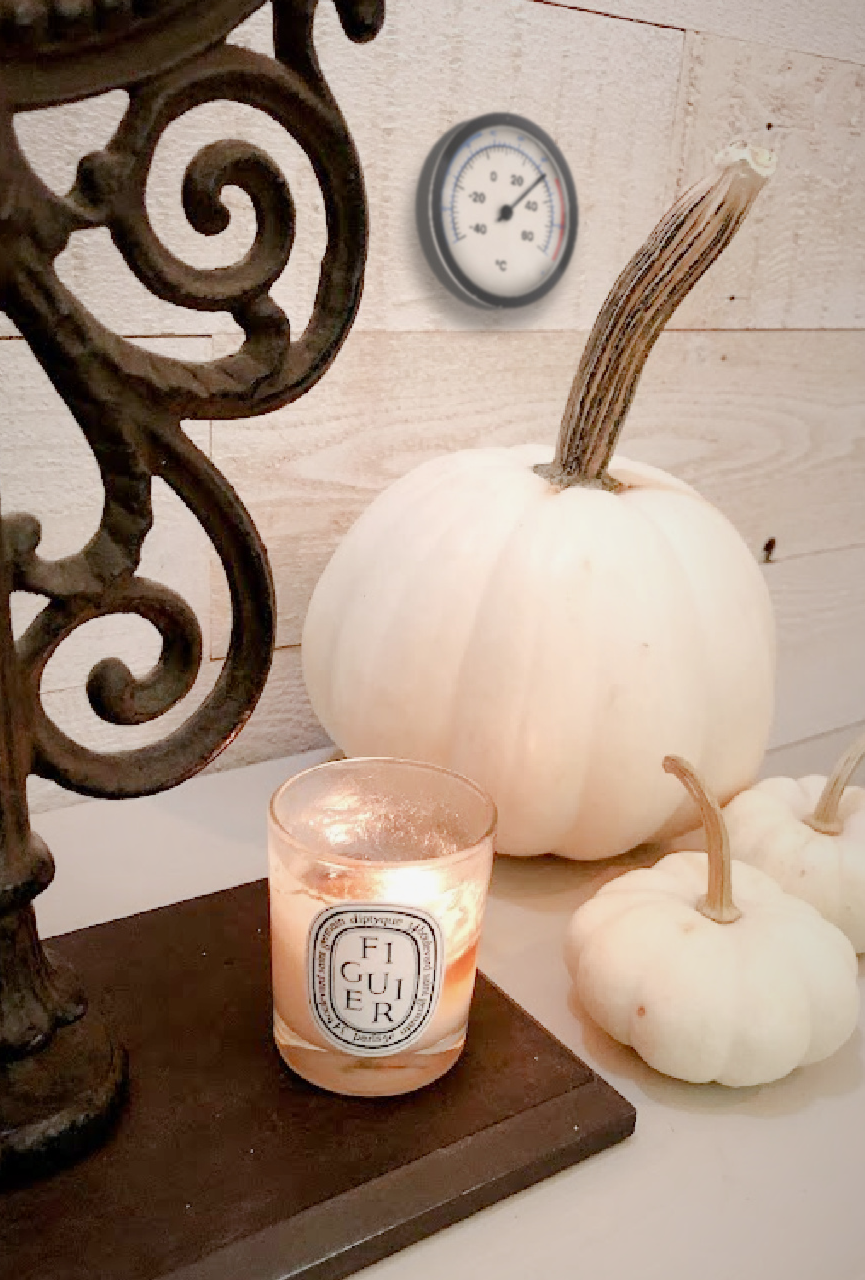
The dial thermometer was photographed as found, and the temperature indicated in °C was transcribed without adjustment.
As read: 30 °C
